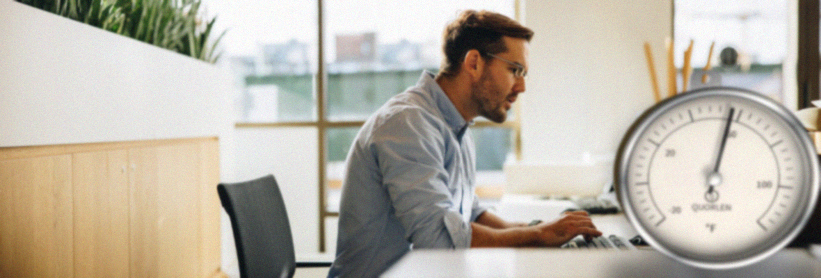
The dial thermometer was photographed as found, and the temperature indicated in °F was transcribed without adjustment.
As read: 56 °F
